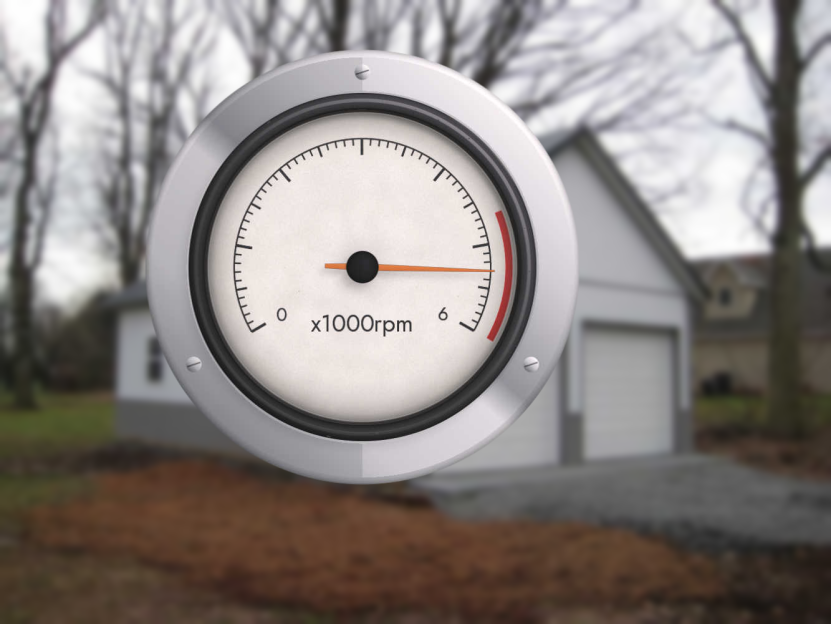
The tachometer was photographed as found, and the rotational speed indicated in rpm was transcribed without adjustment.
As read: 5300 rpm
